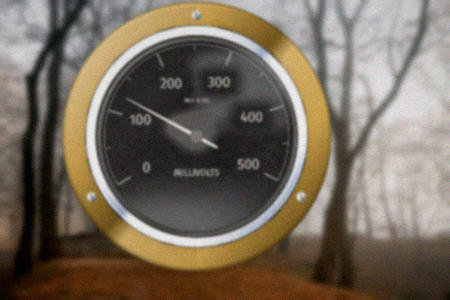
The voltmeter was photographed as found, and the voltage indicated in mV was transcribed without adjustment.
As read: 125 mV
